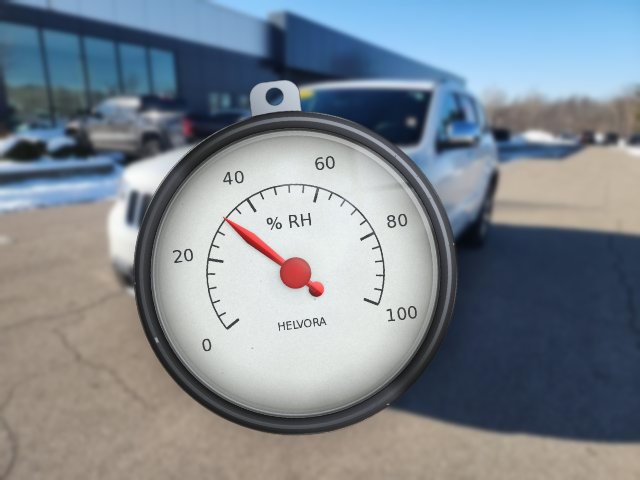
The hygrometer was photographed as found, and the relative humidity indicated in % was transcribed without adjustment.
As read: 32 %
